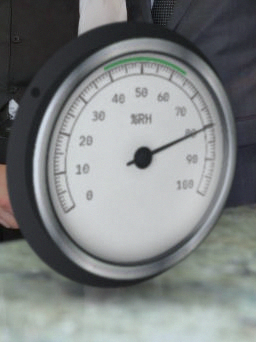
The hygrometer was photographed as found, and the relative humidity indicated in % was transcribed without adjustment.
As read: 80 %
